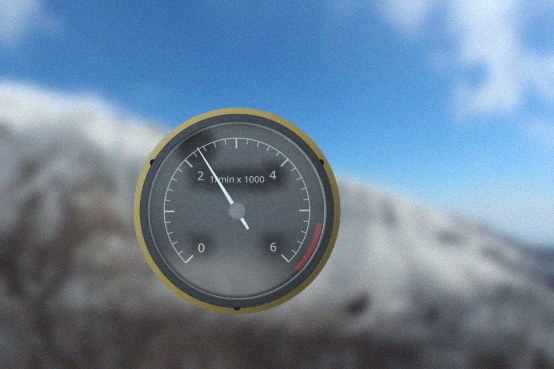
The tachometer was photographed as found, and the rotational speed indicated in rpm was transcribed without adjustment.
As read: 2300 rpm
